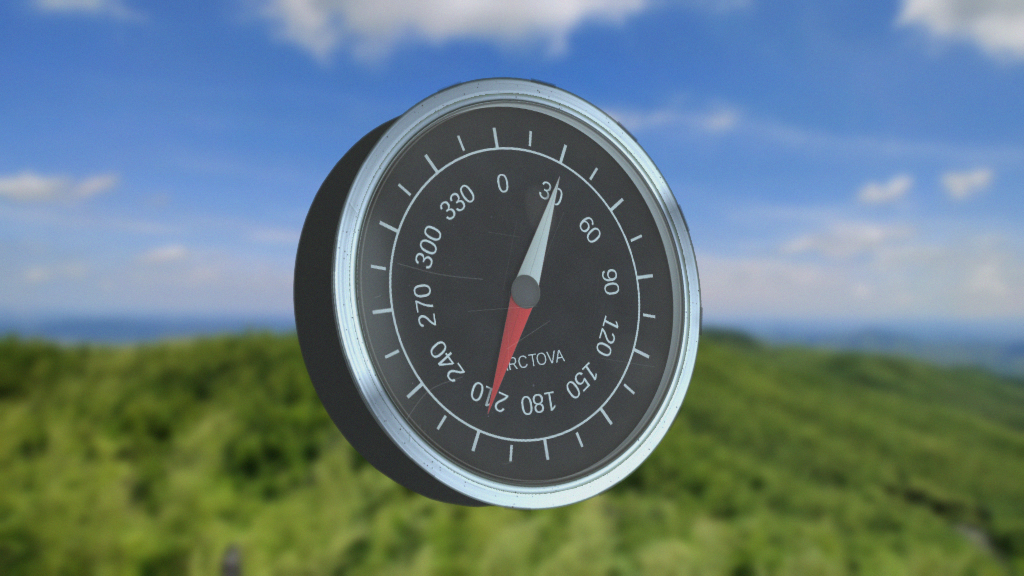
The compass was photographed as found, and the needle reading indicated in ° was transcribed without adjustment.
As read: 210 °
